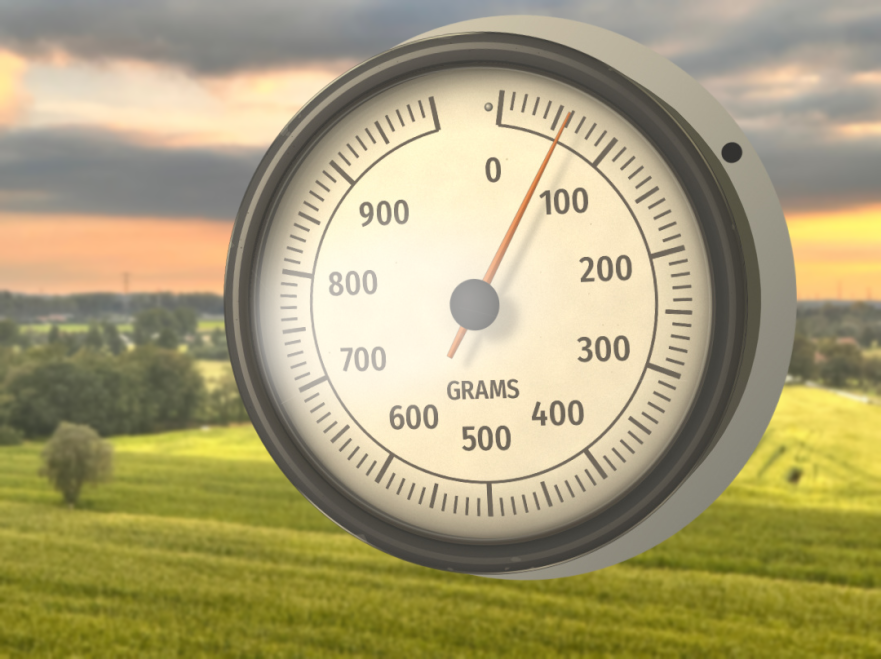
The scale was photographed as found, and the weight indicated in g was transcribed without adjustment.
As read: 60 g
